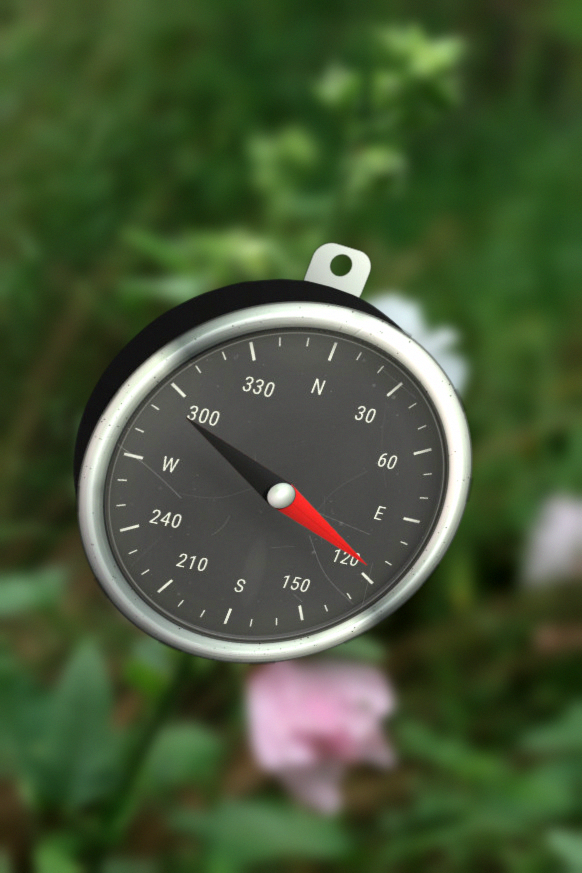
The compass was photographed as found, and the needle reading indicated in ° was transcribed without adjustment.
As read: 115 °
